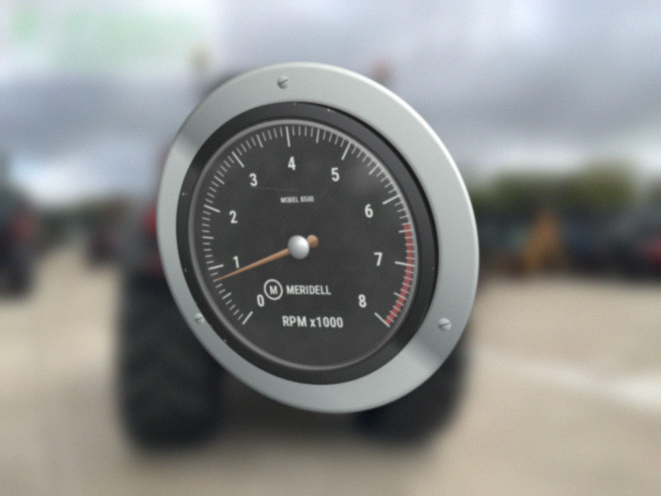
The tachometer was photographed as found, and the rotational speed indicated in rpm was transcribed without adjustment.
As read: 800 rpm
